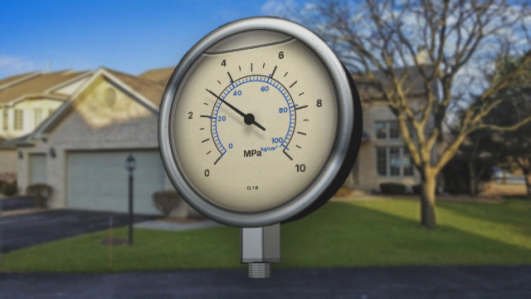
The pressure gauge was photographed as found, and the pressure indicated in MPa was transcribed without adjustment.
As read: 3 MPa
